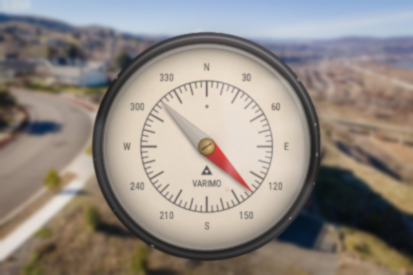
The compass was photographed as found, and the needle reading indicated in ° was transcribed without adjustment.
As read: 135 °
